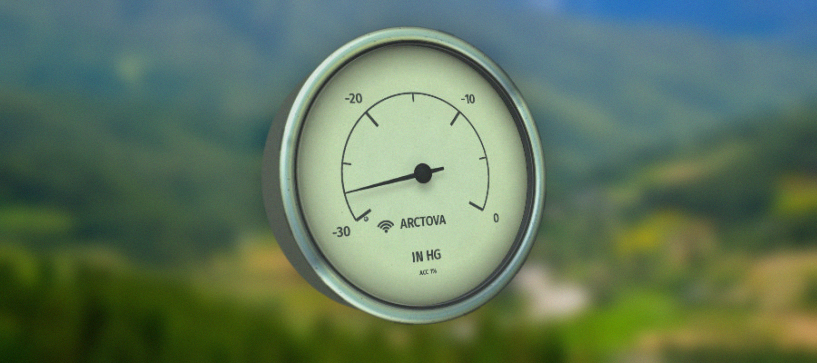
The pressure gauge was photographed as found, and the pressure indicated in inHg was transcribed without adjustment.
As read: -27.5 inHg
